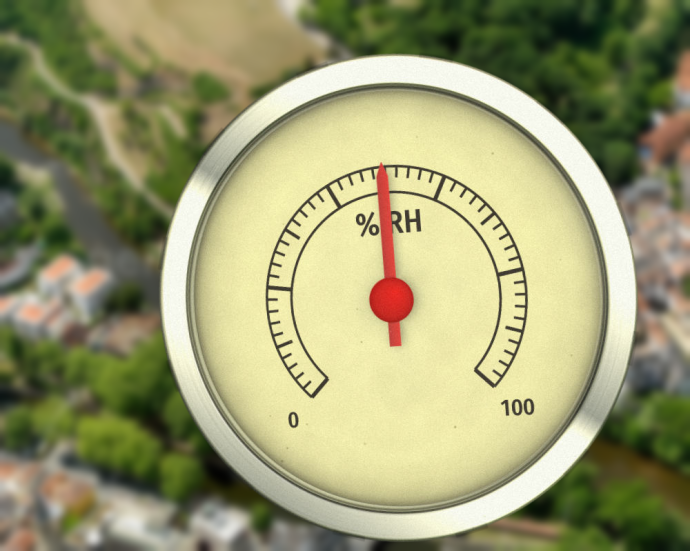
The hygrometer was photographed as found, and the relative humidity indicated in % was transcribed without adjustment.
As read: 50 %
